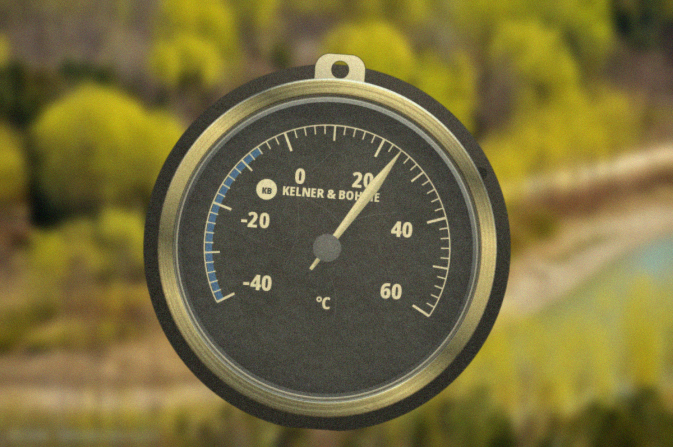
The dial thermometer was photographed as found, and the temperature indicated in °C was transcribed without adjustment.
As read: 24 °C
